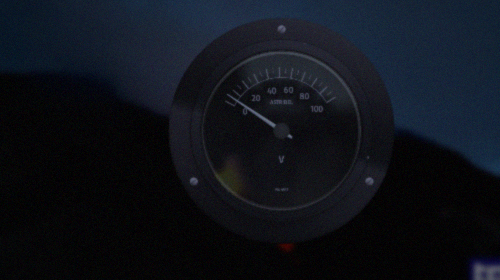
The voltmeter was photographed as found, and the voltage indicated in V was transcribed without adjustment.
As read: 5 V
